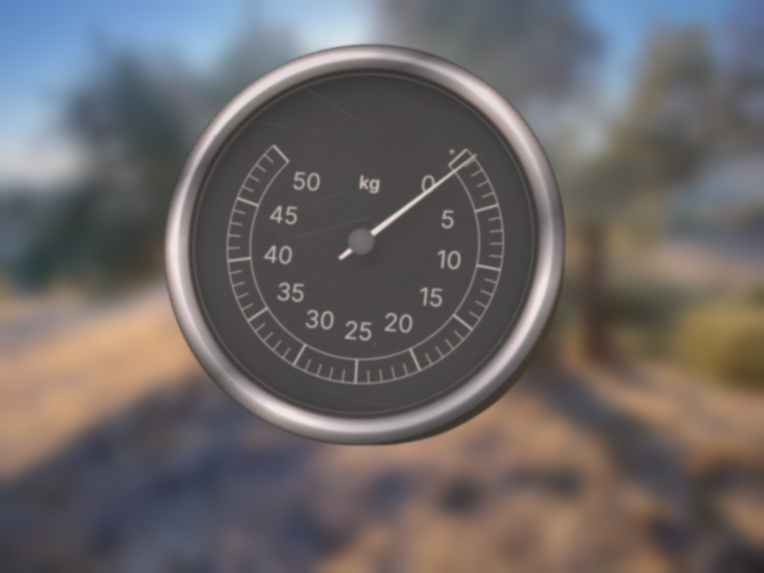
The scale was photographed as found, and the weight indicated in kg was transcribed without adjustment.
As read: 1 kg
